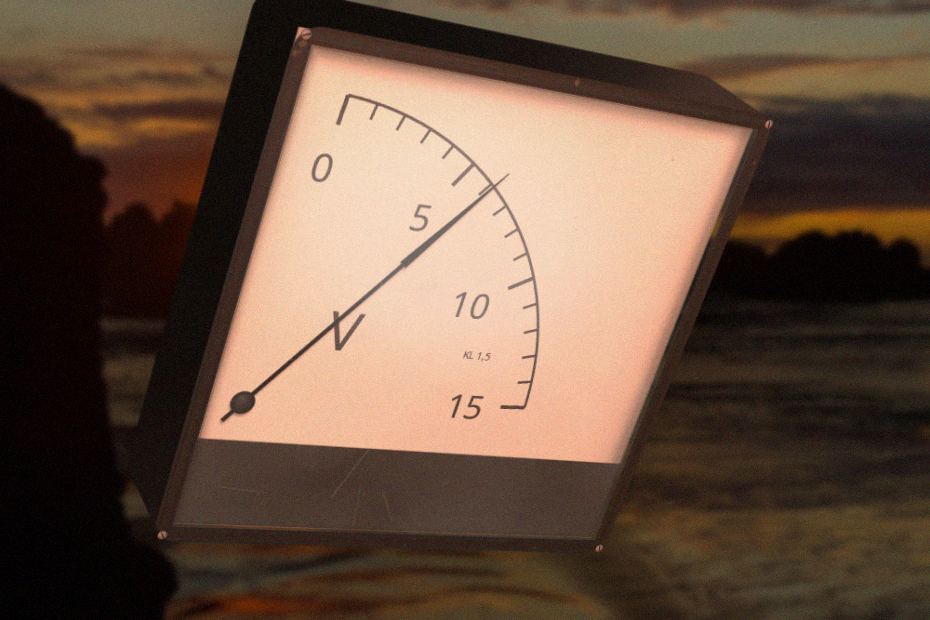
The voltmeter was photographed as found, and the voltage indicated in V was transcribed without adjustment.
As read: 6 V
